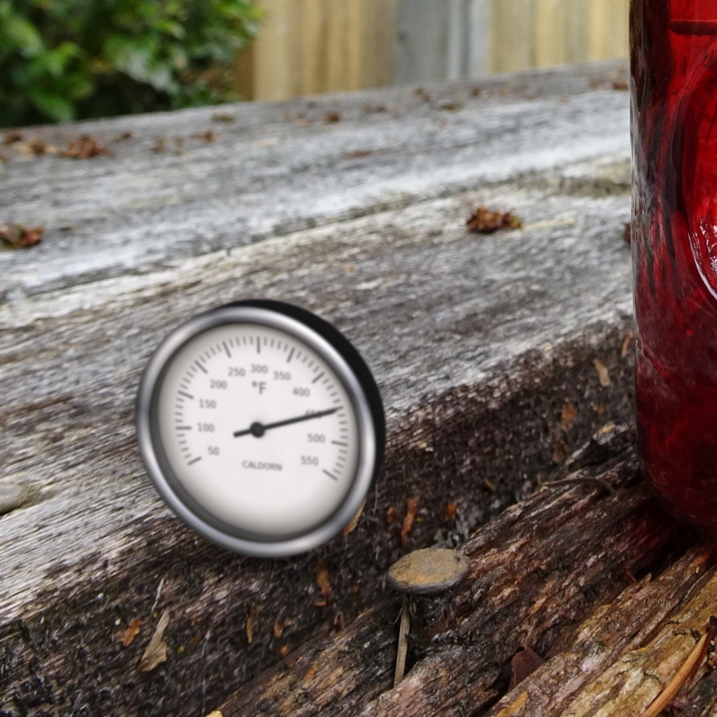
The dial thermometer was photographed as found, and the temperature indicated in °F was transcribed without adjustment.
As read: 450 °F
